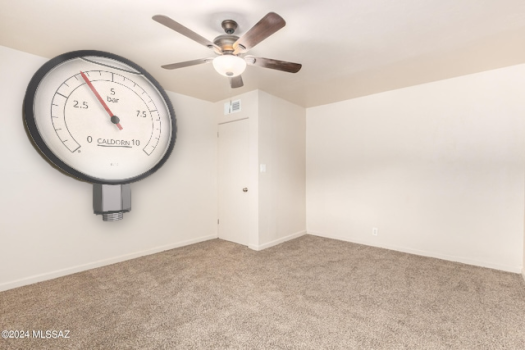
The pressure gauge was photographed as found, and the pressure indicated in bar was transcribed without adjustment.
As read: 3.75 bar
